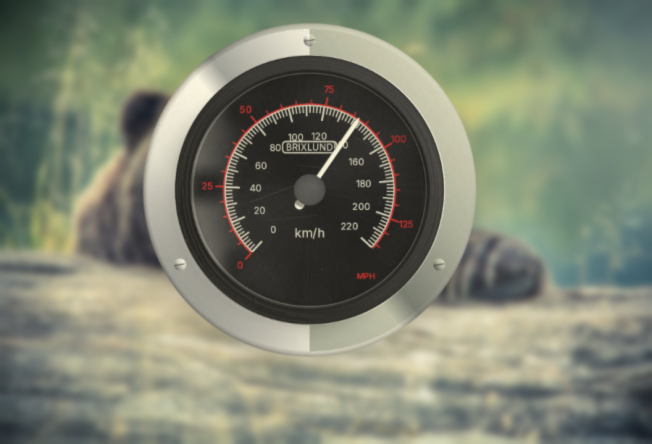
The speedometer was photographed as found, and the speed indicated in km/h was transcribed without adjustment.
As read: 140 km/h
